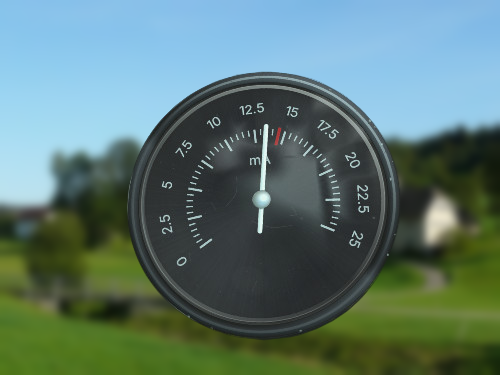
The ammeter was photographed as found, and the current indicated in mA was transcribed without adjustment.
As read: 13.5 mA
